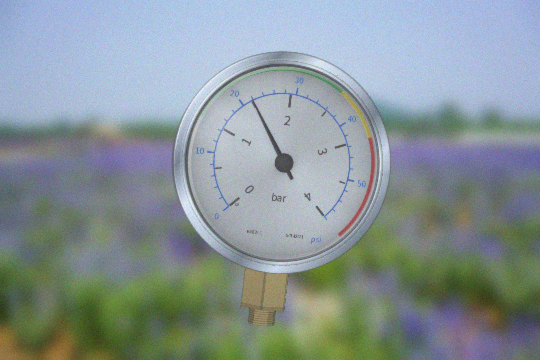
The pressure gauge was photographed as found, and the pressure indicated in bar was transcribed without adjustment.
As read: 1.5 bar
